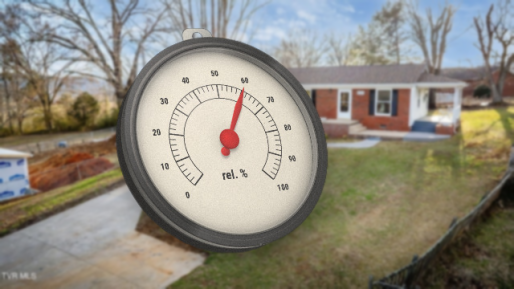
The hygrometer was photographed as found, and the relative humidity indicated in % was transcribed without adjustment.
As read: 60 %
